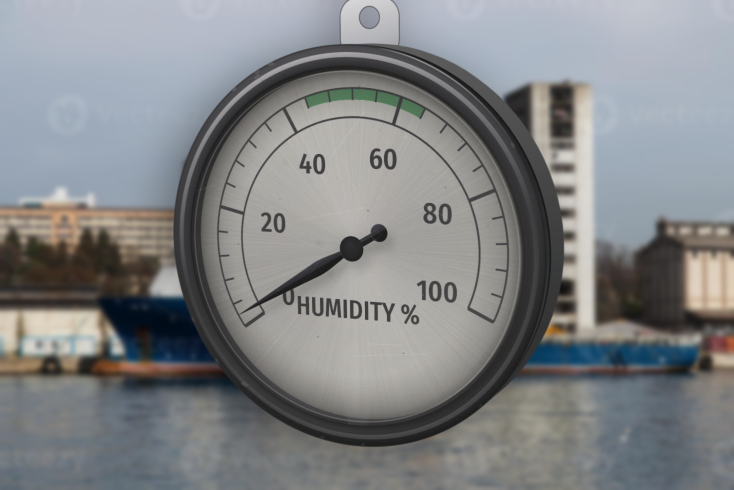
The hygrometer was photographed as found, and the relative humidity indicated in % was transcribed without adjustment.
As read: 2 %
